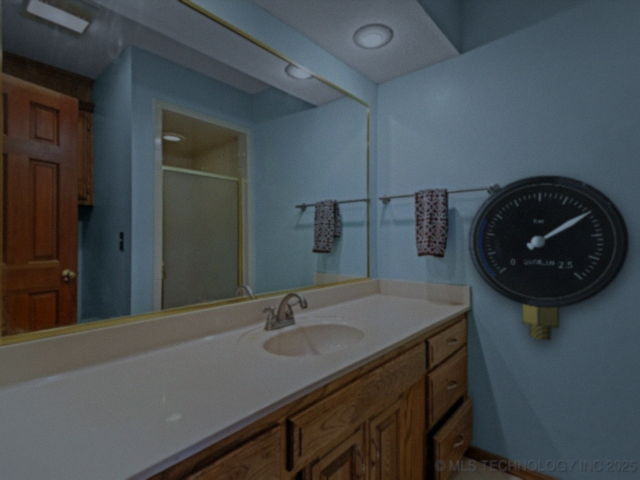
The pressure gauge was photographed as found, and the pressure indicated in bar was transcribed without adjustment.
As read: 1.75 bar
